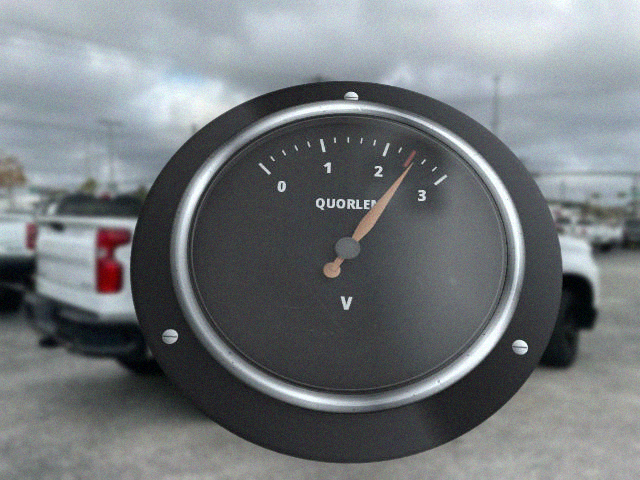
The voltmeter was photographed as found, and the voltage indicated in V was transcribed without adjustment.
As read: 2.5 V
